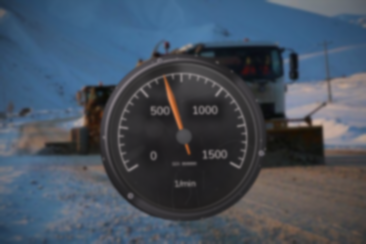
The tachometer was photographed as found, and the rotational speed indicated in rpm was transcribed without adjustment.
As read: 650 rpm
